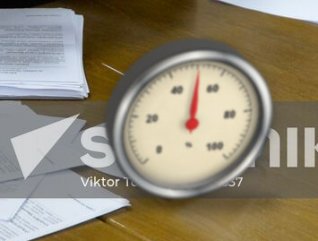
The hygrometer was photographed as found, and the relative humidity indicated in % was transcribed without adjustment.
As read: 50 %
